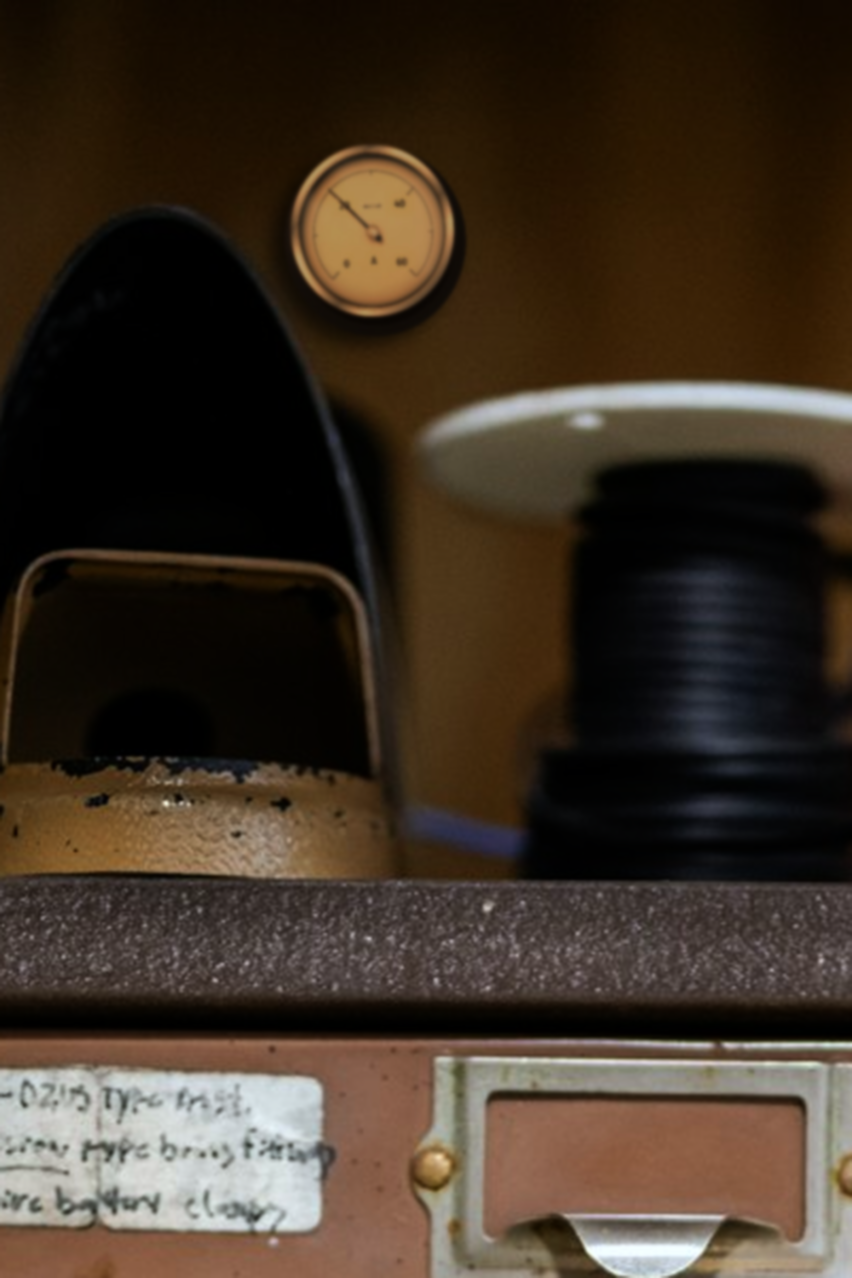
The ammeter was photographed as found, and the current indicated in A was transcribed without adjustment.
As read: 20 A
